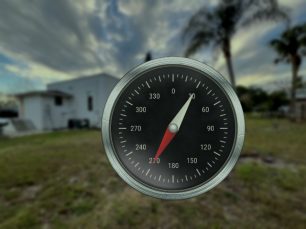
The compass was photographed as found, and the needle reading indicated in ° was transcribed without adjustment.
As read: 210 °
